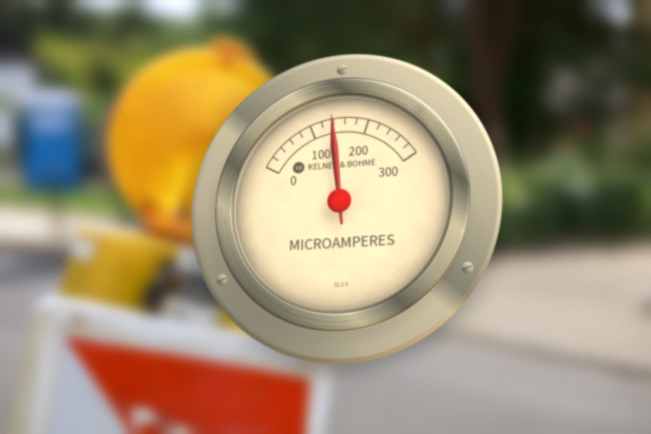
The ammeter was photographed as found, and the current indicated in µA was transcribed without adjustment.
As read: 140 µA
